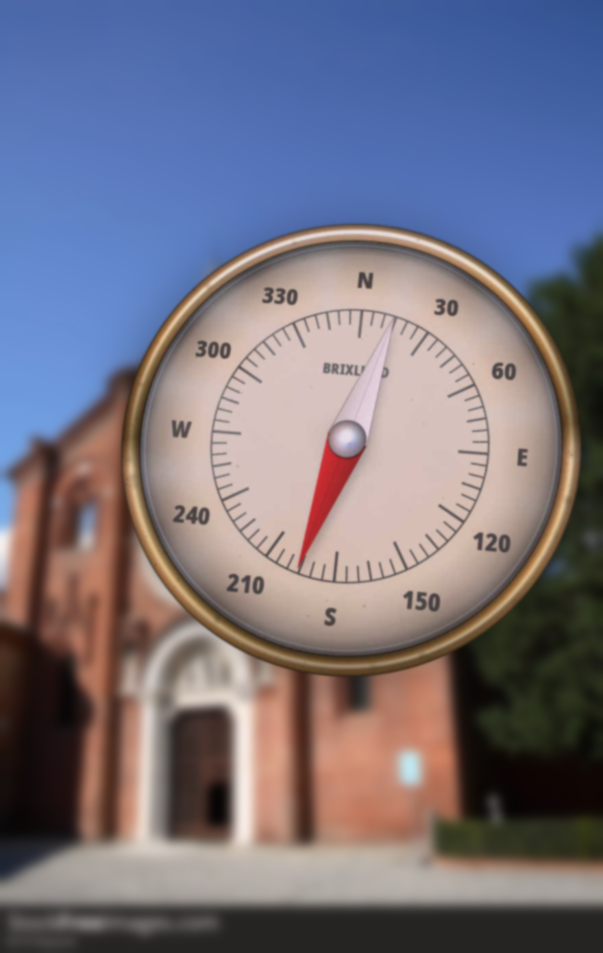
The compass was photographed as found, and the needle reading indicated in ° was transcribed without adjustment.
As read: 195 °
